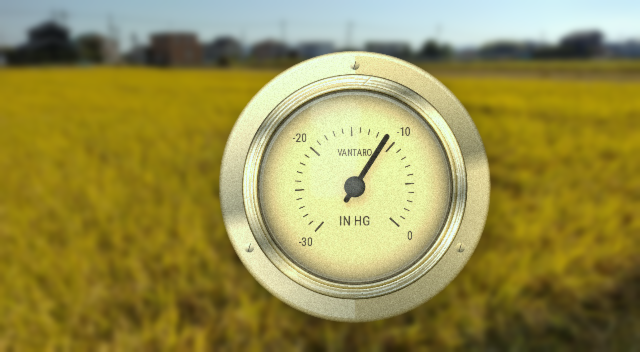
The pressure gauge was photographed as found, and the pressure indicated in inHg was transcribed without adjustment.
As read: -11 inHg
